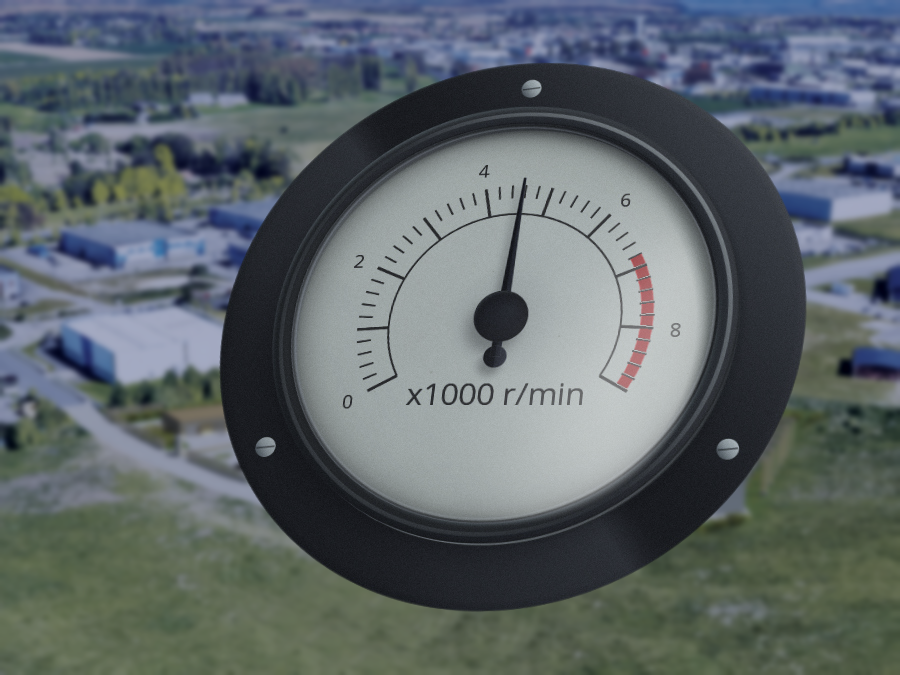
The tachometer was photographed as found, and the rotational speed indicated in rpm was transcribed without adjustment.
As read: 4600 rpm
